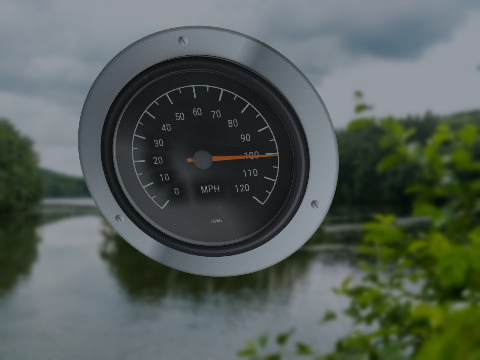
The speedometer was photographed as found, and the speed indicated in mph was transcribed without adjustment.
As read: 100 mph
